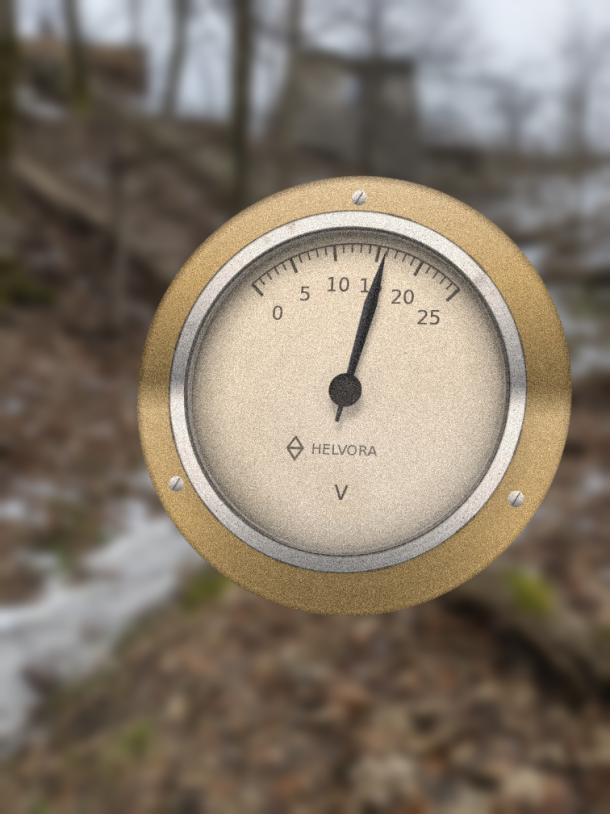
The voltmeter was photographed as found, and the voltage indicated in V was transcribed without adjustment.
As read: 16 V
